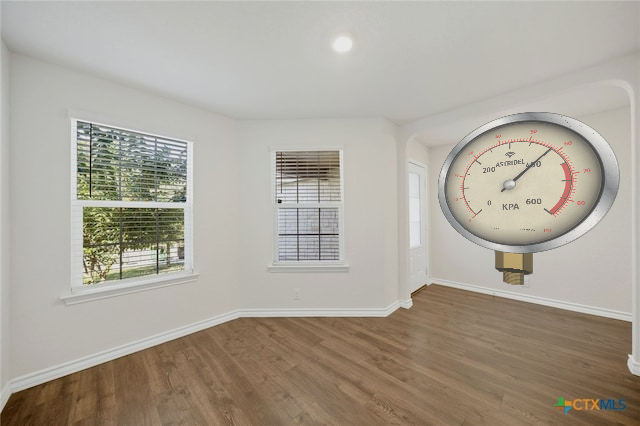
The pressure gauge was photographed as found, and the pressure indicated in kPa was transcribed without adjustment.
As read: 400 kPa
